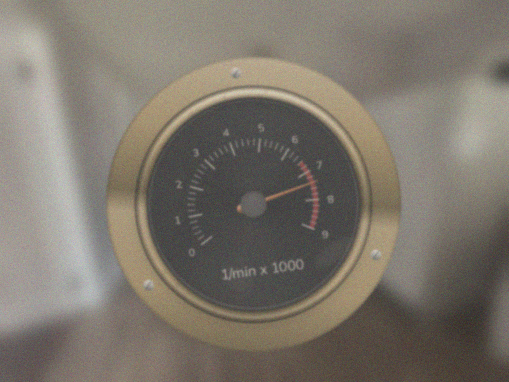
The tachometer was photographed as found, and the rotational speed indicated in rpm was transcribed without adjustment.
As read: 7400 rpm
